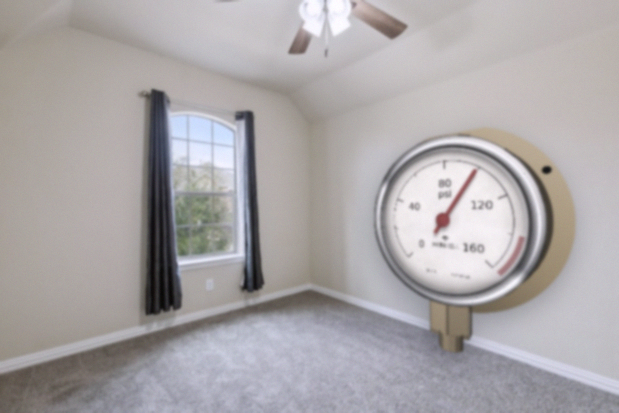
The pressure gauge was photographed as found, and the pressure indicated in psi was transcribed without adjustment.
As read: 100 psi
